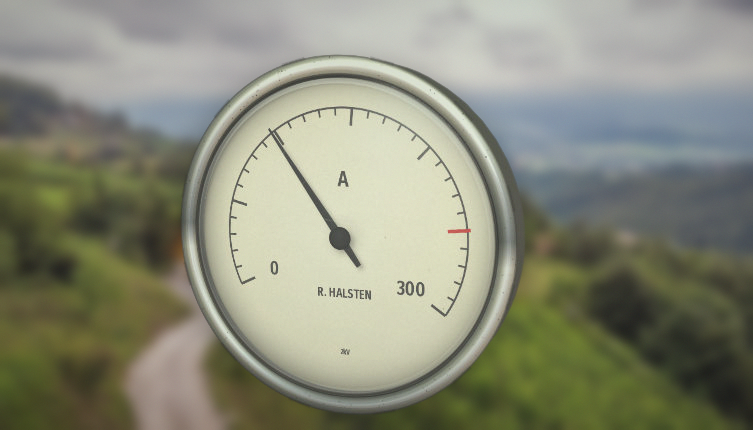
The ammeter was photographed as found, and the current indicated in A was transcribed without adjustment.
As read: 100 A
